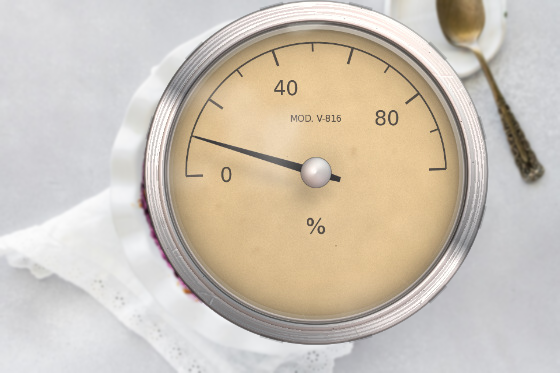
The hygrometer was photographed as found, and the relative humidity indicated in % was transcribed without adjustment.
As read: 10 %
